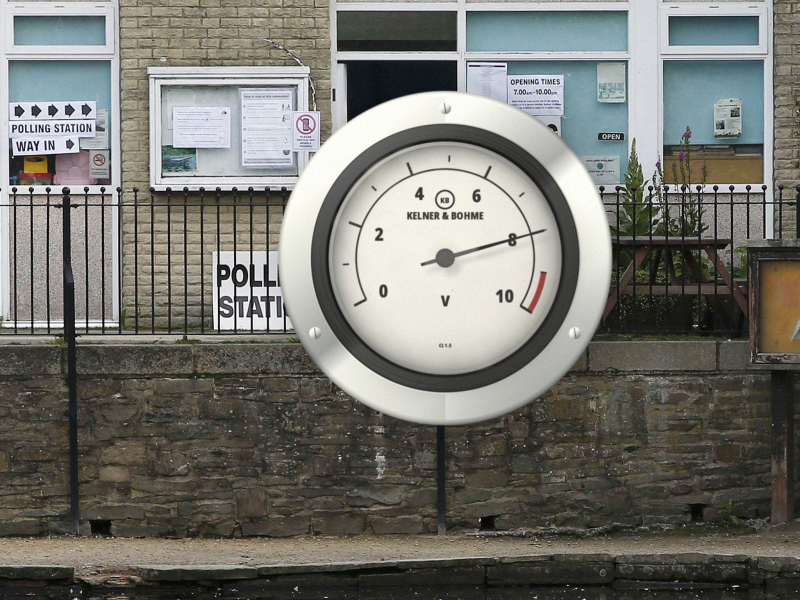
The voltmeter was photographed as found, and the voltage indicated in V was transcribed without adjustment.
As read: 8 V
